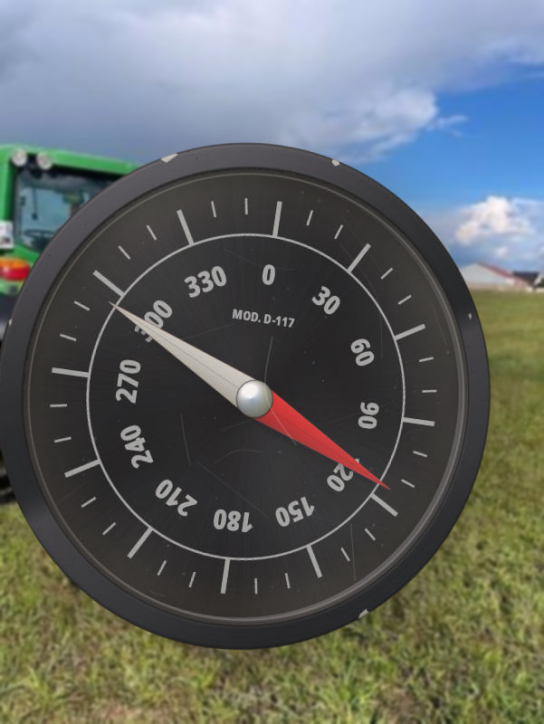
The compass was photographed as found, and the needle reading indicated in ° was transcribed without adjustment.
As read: 115 °
